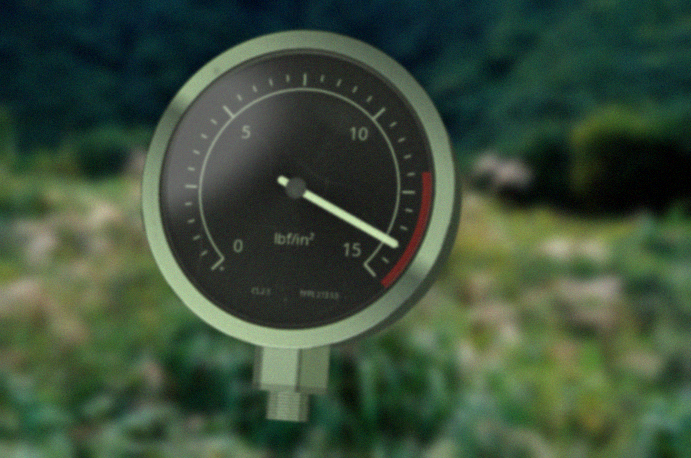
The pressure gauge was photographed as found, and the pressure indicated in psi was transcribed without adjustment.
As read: 14 psi
